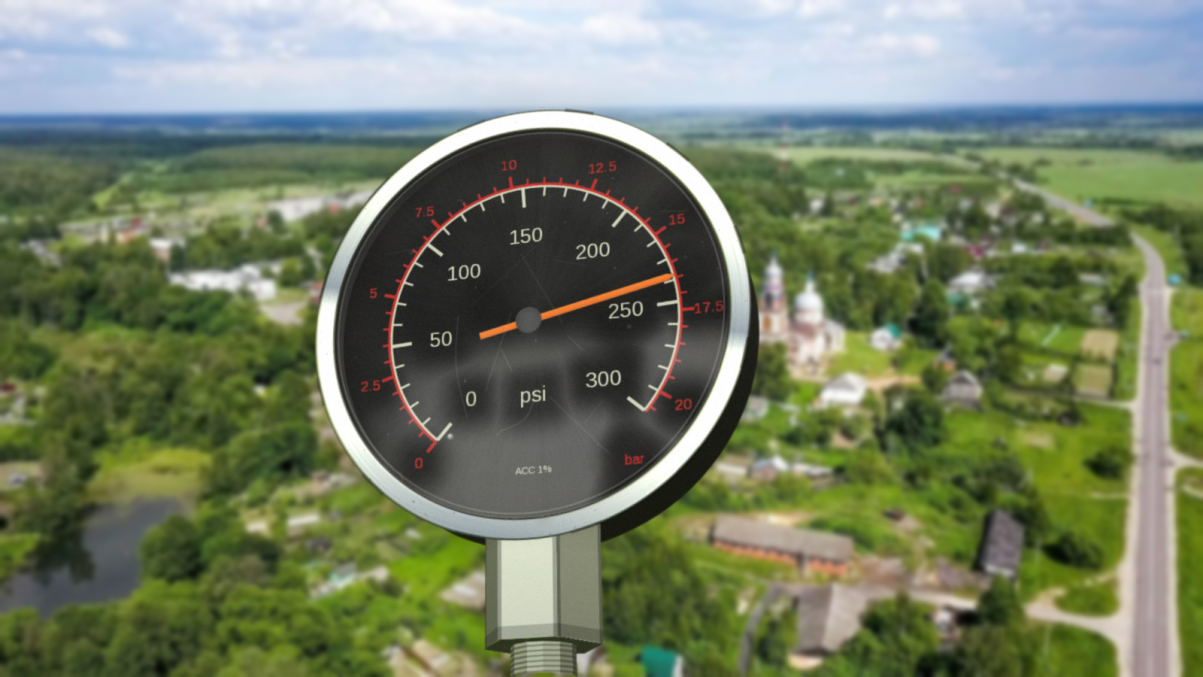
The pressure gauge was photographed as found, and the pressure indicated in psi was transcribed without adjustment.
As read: 240 psi
